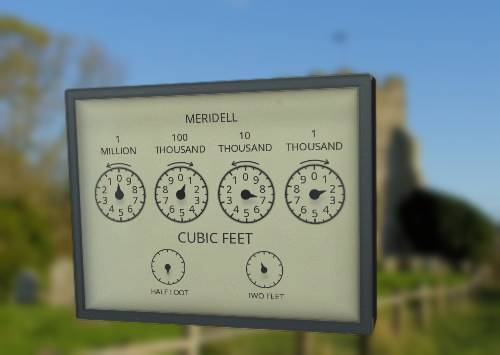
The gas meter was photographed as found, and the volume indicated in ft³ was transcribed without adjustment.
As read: 7200 ft³
